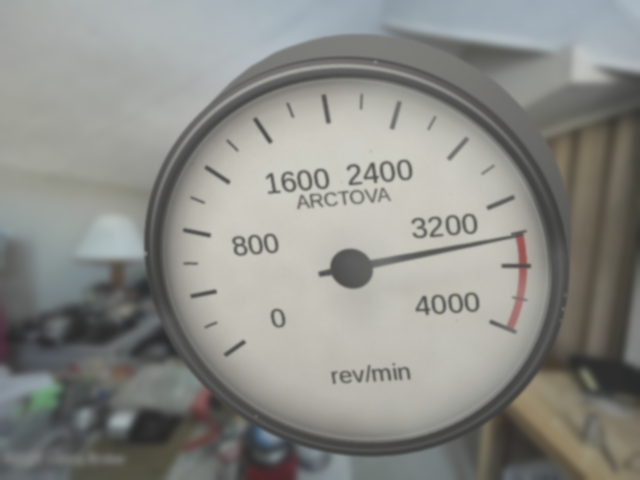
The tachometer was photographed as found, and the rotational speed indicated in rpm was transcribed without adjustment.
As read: 3400 rpm
